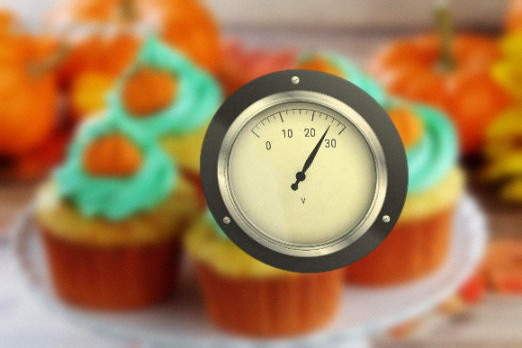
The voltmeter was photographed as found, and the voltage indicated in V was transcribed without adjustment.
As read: 26 V
